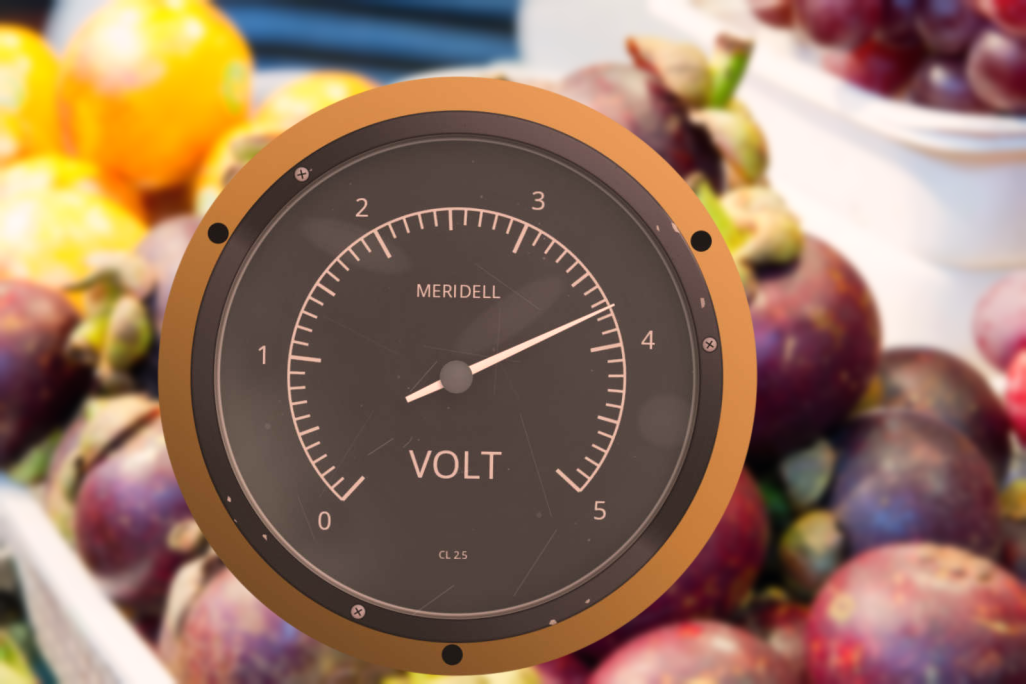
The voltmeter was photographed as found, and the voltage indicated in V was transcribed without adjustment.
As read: 3.75 V
